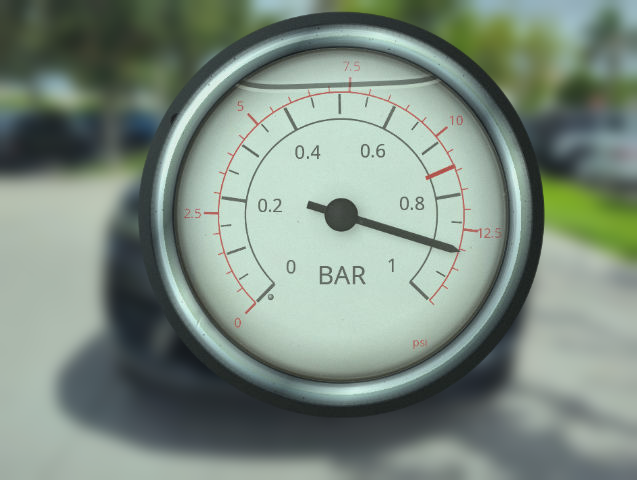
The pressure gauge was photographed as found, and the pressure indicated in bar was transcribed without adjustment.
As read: 0.9 bar
